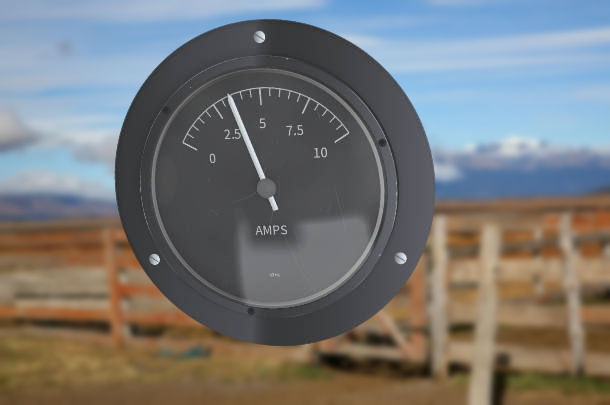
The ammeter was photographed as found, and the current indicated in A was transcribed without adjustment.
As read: 3.5 A
